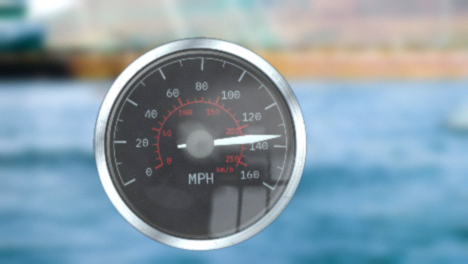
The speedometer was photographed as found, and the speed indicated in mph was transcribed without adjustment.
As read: 135 mph
